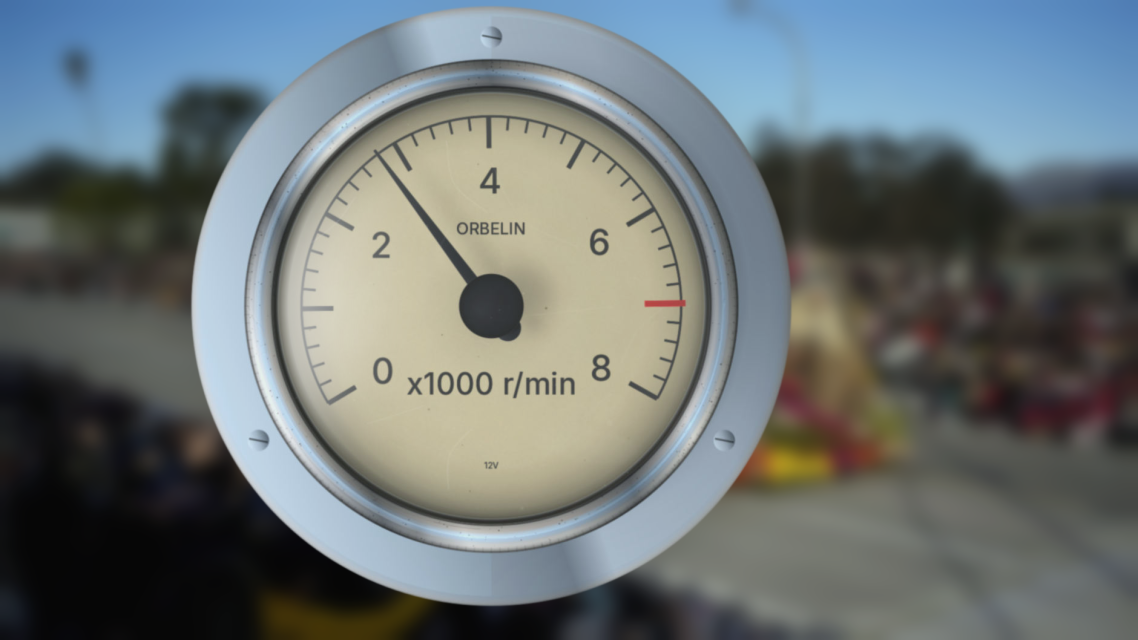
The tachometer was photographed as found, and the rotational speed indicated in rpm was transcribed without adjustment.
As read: 2800 rpm
